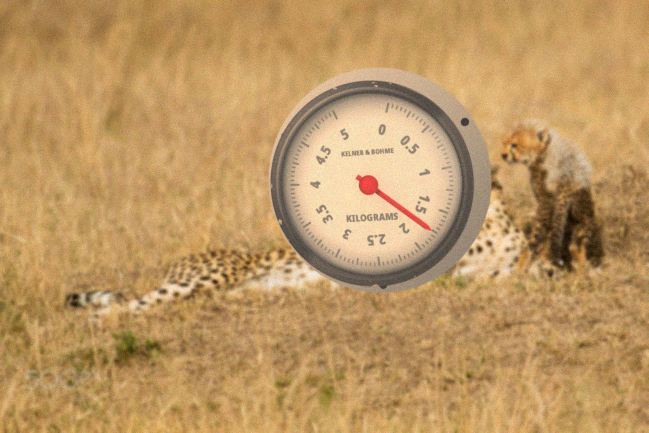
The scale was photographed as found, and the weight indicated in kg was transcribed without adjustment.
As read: 1.75 kg
